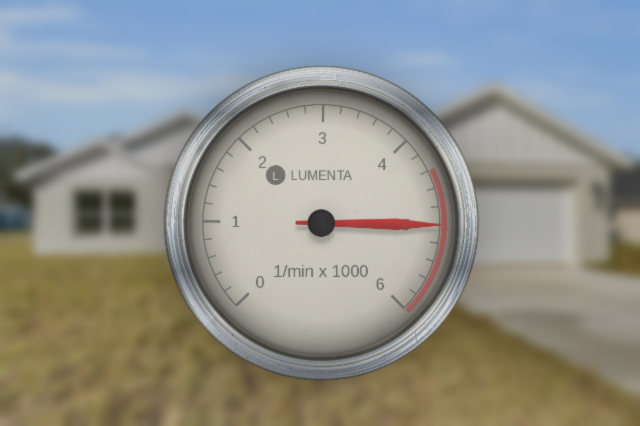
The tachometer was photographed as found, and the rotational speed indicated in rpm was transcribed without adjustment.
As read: 5000 rpm
